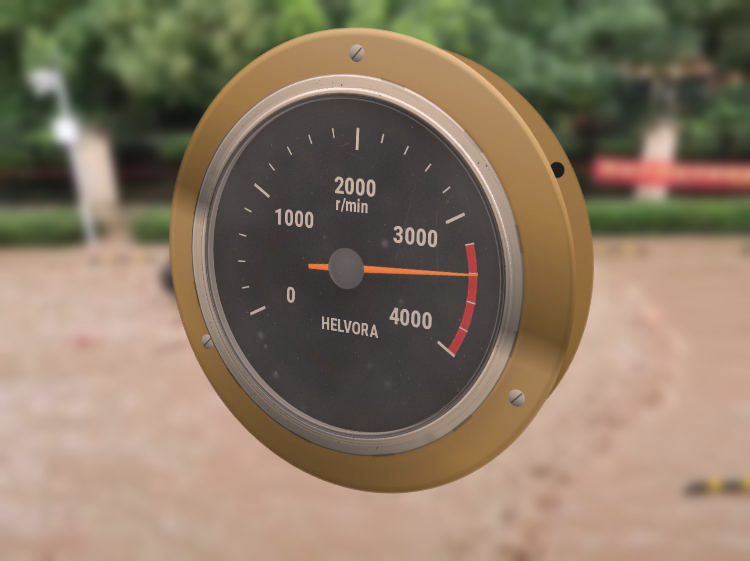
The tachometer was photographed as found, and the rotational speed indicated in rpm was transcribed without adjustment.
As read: 3400 rpm
